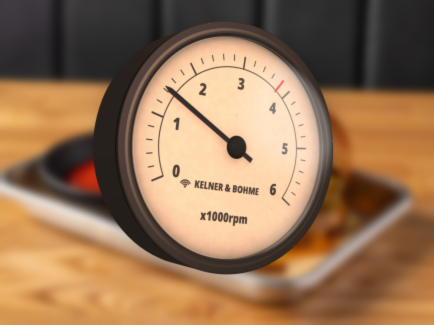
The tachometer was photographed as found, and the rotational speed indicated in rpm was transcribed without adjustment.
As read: 1400 rpm
